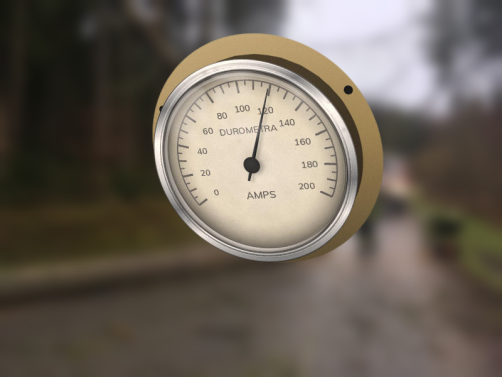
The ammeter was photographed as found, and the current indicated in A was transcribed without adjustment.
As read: 120 A
